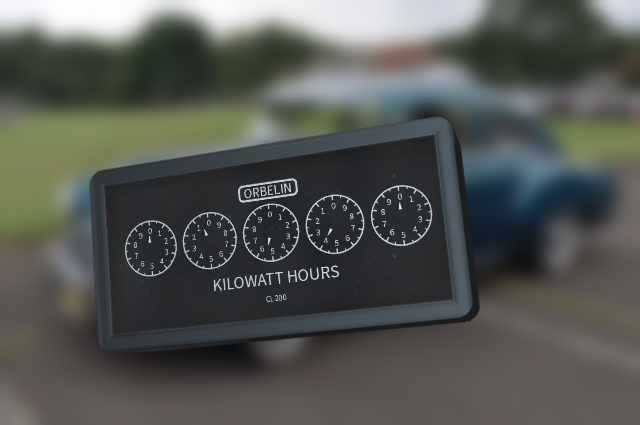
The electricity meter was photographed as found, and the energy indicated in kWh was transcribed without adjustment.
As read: 540 kWh
